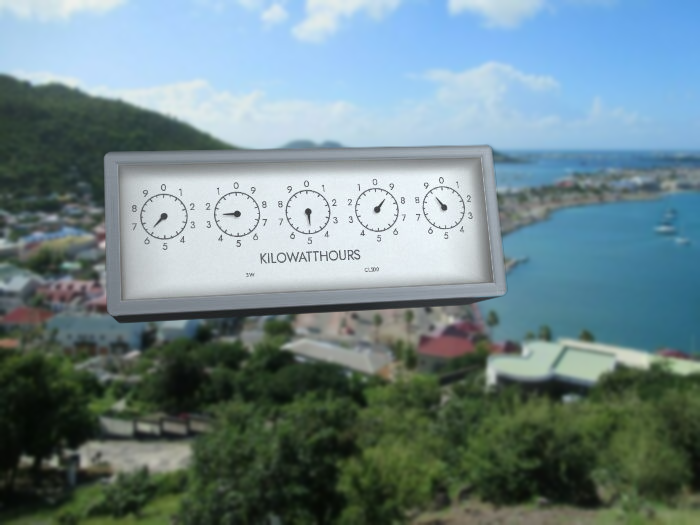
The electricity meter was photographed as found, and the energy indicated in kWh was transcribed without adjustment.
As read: 62489 kWh
